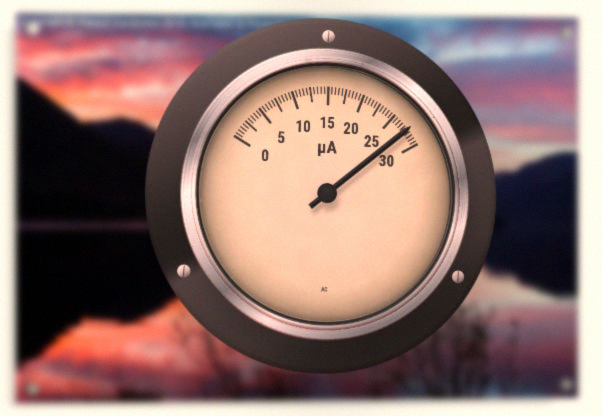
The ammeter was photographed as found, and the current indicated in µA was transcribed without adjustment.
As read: 27.5 µA
